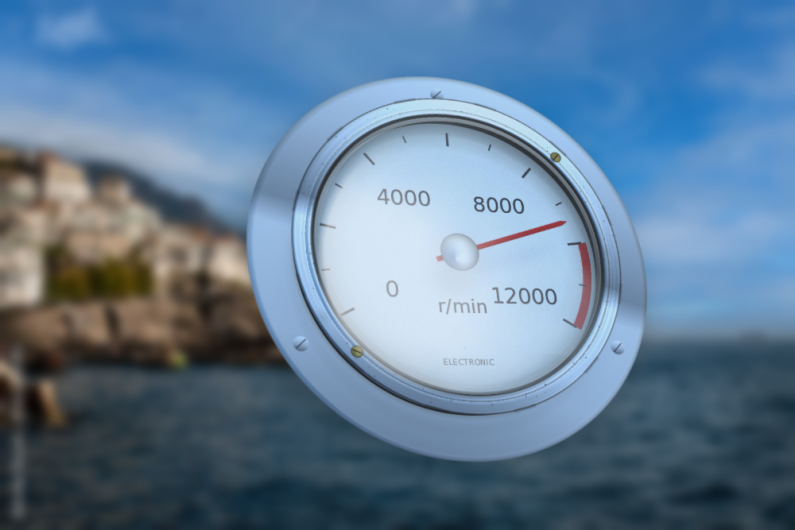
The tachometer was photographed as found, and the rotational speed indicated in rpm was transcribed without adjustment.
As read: 9500 rpm
